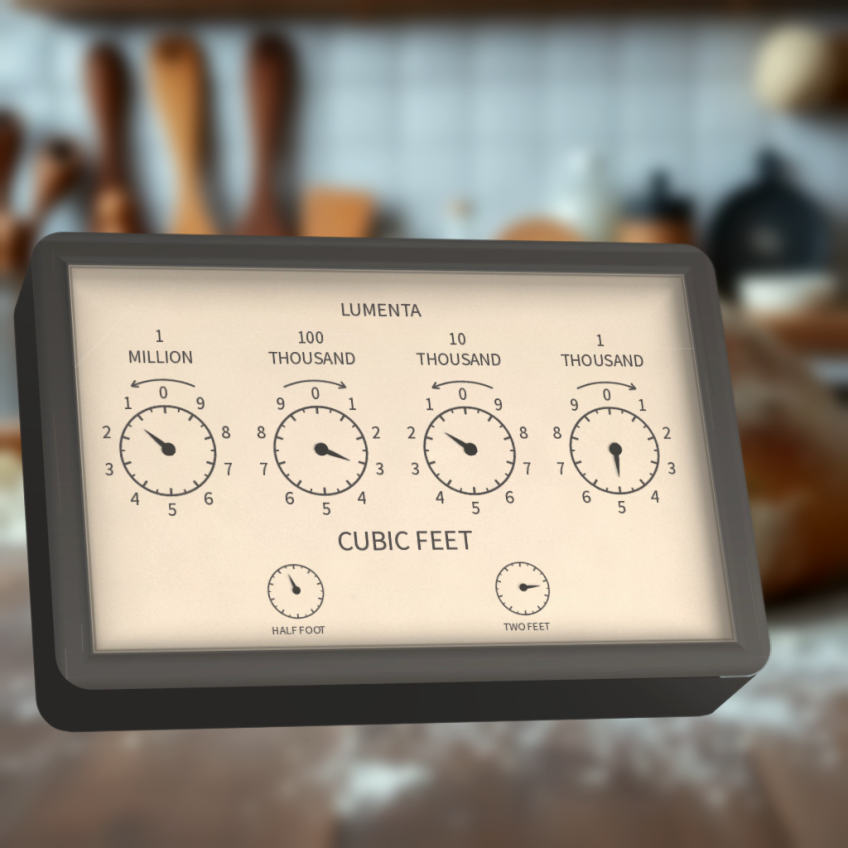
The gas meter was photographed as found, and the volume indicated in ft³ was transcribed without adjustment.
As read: 131500 ft³
